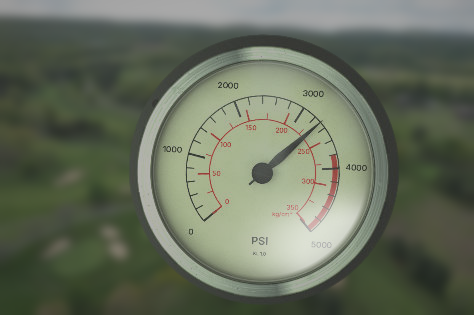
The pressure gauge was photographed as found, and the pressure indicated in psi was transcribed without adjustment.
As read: 3300 psi
